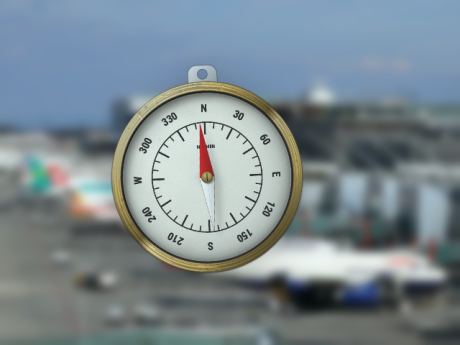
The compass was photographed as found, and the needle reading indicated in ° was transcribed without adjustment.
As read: 355 °
